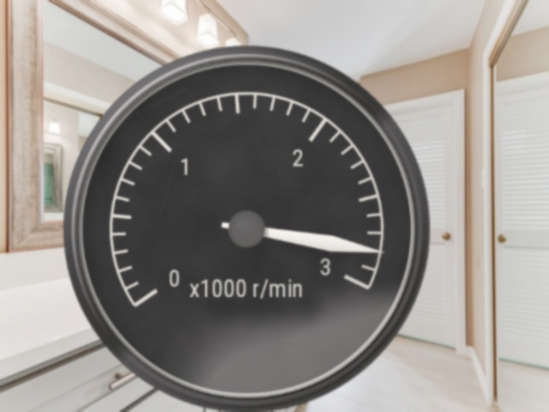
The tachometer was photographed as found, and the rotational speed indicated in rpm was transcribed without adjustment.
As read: 2800 rpm
